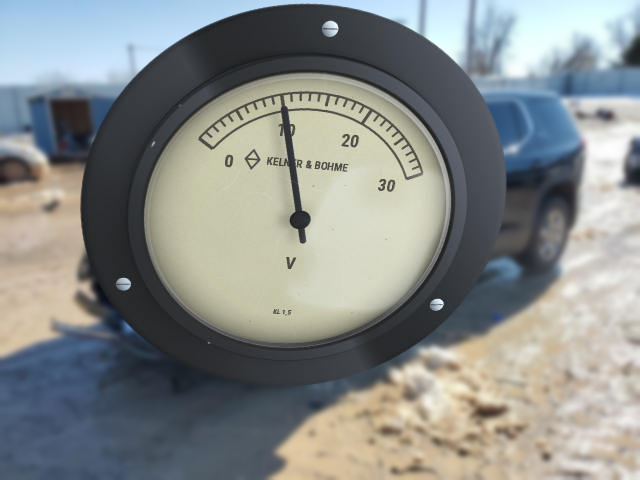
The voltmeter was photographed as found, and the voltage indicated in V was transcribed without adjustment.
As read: 10 V
